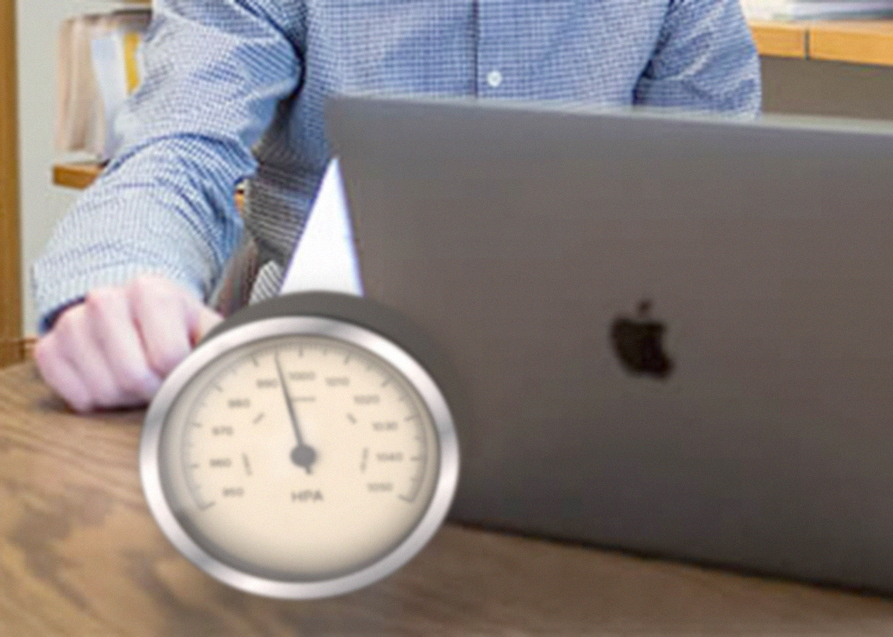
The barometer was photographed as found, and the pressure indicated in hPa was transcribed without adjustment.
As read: 995 hPa
